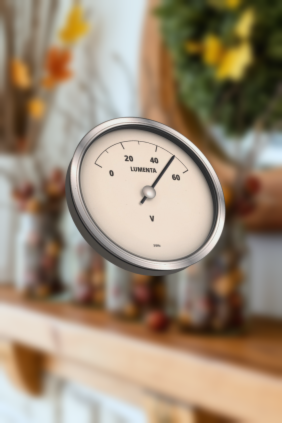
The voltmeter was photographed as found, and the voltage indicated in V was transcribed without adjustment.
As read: 50 V
